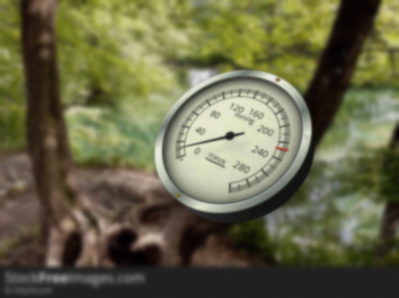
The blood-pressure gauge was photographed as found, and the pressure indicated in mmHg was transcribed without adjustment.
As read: 10 mmHg
